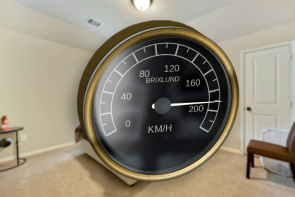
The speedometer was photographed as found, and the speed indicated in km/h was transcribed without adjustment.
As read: 190 km/h
